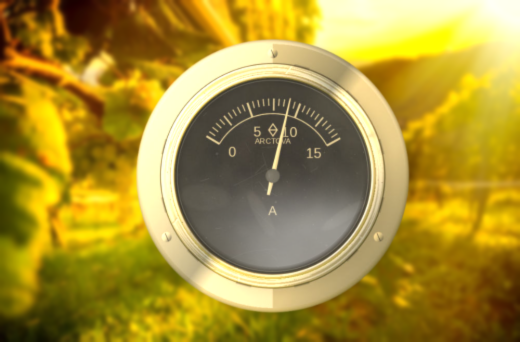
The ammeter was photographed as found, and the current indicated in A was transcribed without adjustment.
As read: 9 A
